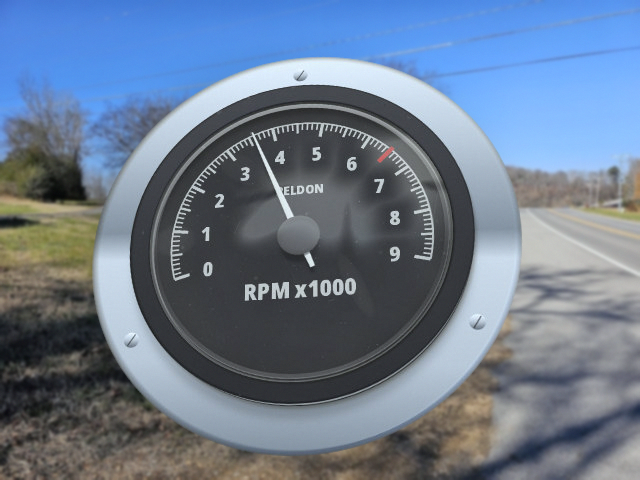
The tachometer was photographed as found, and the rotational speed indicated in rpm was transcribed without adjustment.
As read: 3600 rpm
